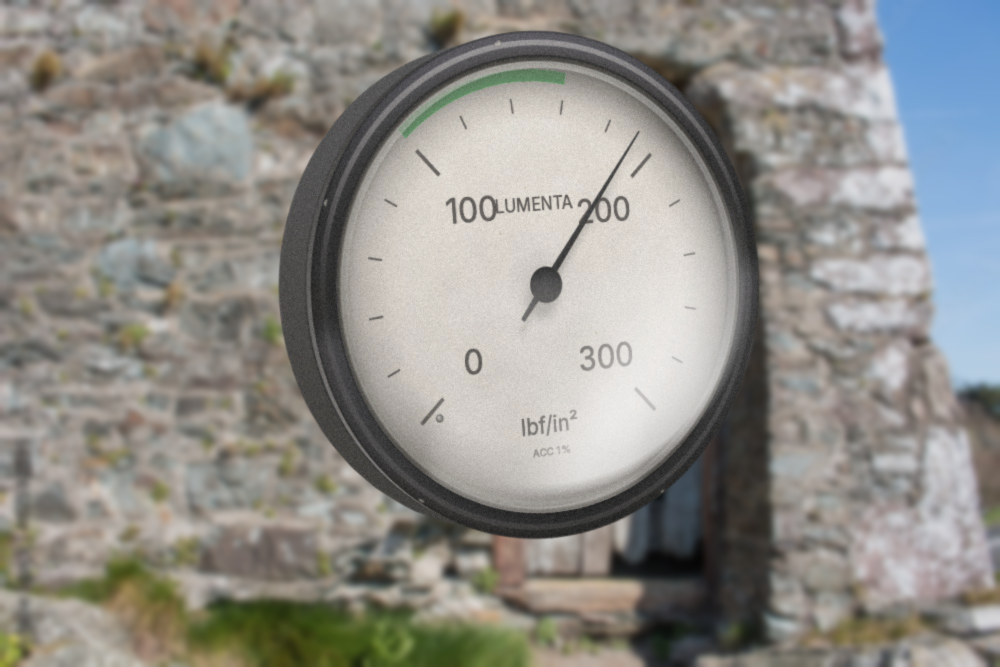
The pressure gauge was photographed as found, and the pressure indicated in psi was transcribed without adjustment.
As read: 190 psi
